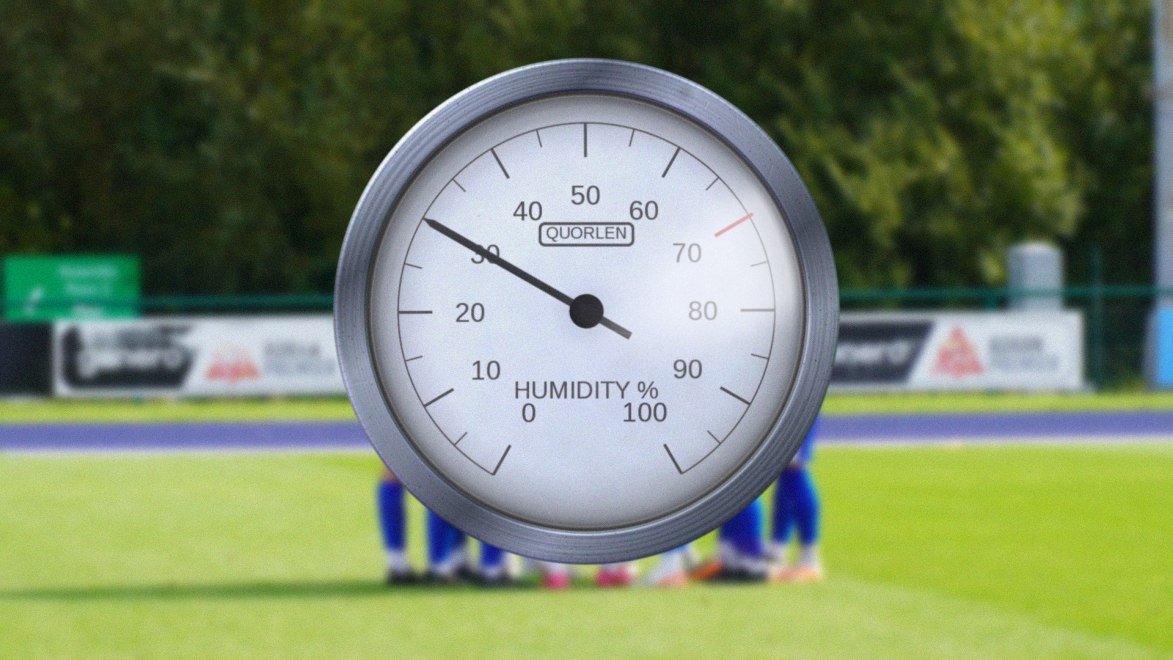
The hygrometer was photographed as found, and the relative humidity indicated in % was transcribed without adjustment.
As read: 30 %
